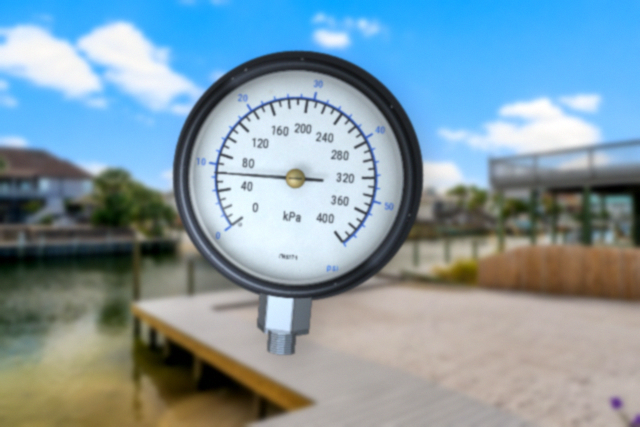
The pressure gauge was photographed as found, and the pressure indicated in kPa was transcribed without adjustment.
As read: 60 kPa
